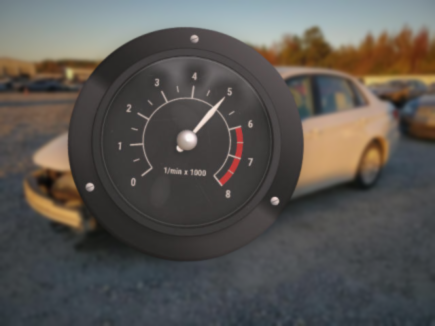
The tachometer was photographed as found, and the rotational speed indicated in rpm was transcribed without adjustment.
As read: 5000 rpm
